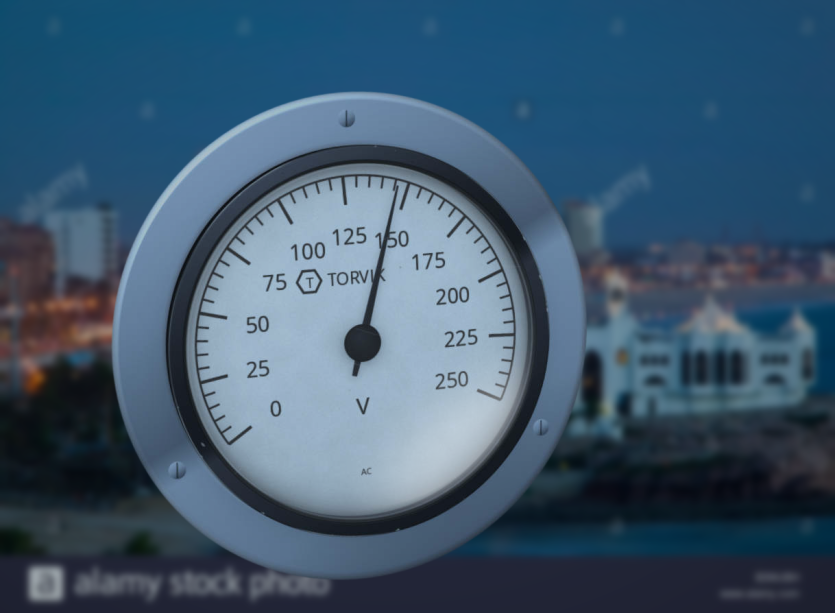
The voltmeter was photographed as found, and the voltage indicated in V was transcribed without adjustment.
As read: 145 V
